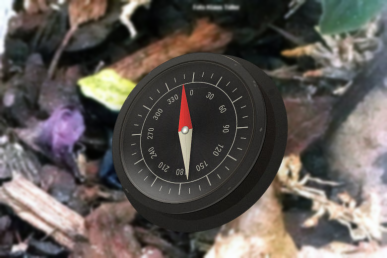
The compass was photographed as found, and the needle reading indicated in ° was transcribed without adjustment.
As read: 350 °
